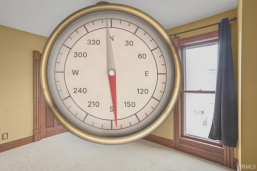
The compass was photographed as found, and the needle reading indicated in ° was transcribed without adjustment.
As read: 175 °
